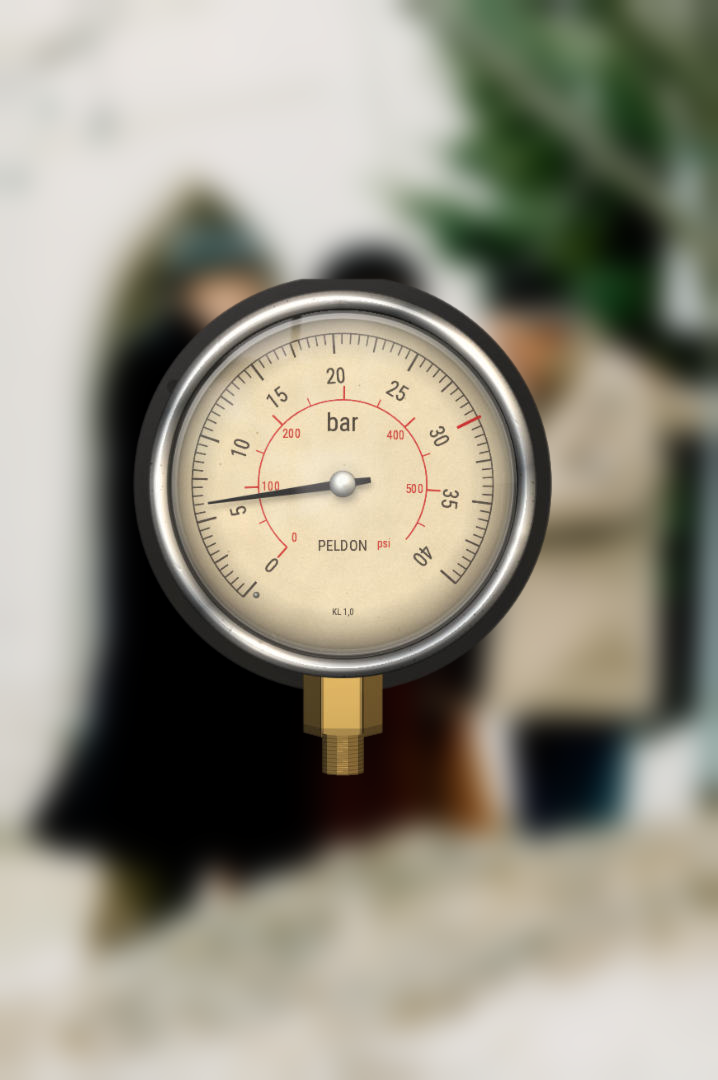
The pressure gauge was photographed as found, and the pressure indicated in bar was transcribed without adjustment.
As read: 6 bar
